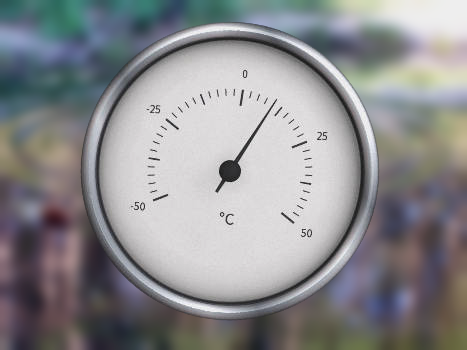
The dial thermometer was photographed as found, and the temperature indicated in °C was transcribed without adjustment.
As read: 10 °C
